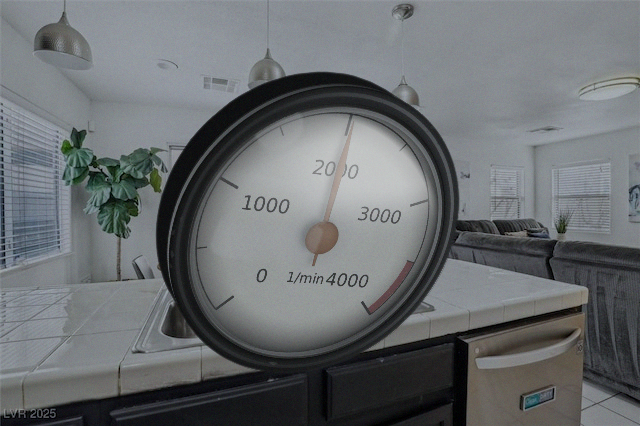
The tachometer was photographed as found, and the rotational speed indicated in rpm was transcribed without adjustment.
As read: 2000 rpm
